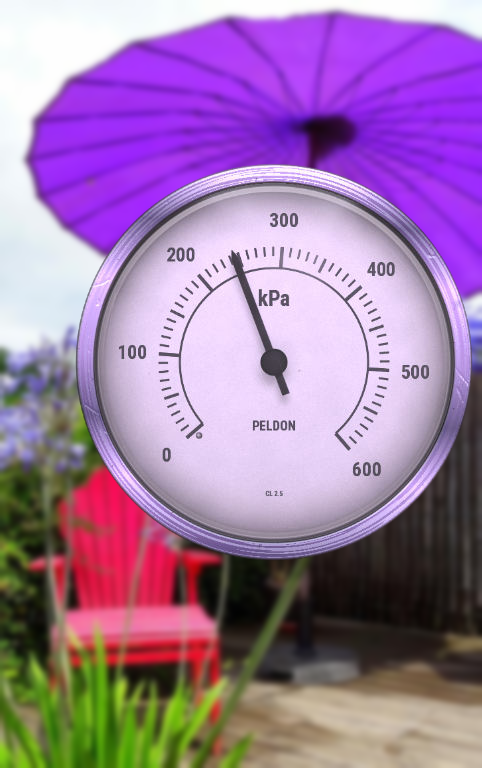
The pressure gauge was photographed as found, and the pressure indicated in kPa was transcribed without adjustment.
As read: 245 kPa
